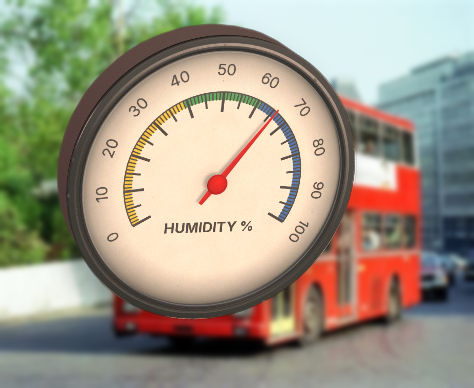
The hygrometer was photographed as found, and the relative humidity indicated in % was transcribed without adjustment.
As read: 65 %
